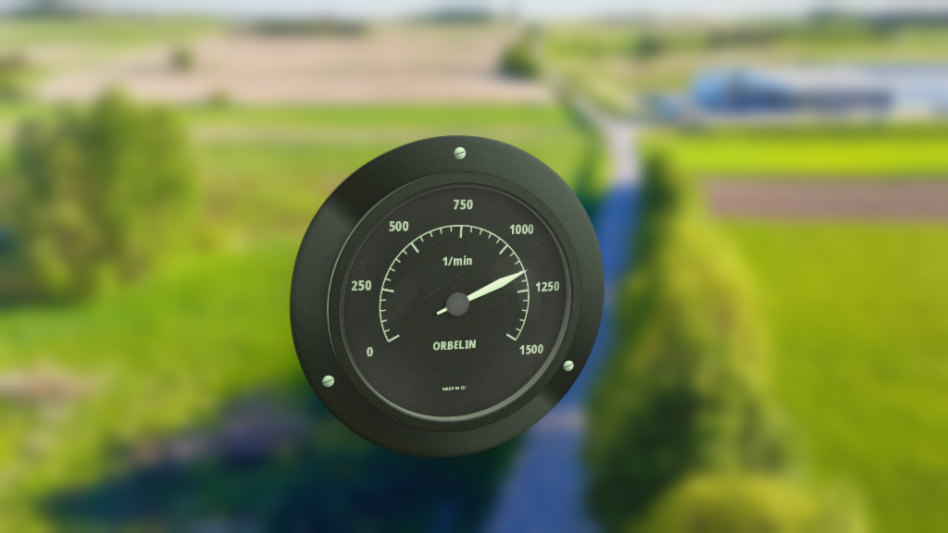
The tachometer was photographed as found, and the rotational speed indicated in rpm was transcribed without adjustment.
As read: 1150 rpm
